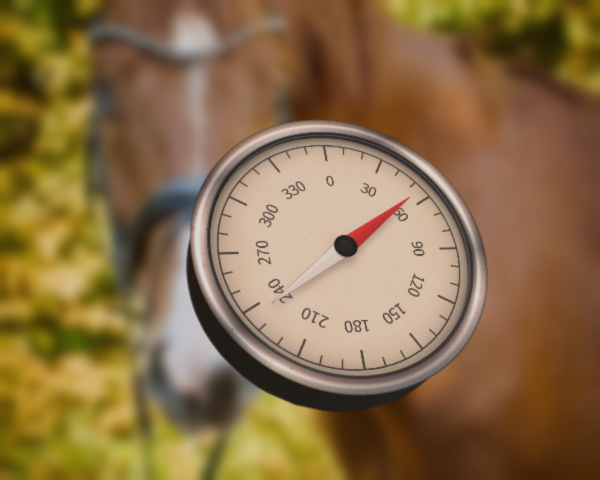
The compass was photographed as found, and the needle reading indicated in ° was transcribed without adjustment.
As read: 55 °
